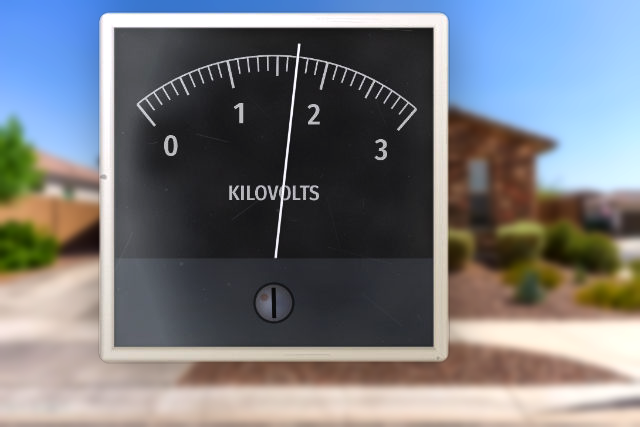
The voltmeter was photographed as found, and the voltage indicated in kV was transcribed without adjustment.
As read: 1.7 kV
